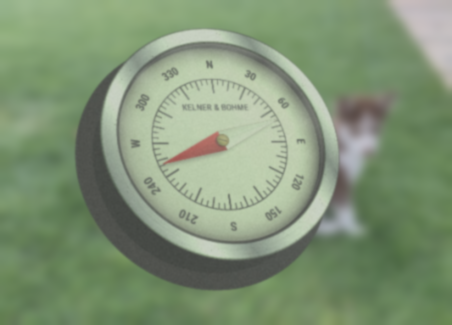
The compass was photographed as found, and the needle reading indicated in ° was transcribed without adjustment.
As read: 250 °
